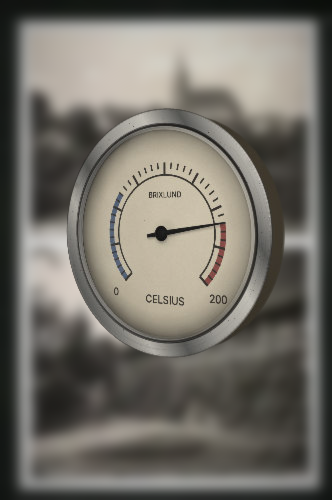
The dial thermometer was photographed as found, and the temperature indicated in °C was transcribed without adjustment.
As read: 160 °C
